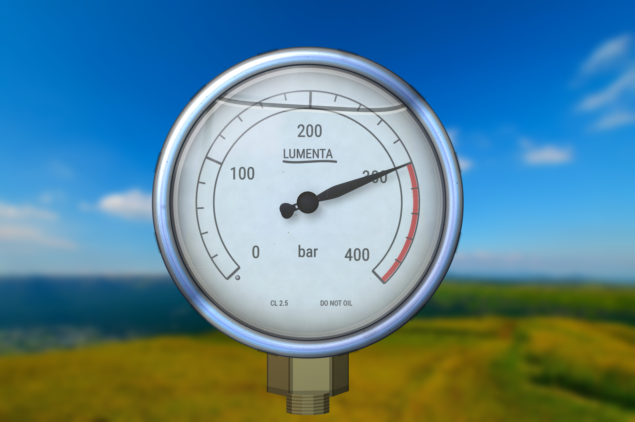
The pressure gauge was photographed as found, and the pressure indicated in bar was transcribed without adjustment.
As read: 300 bar
